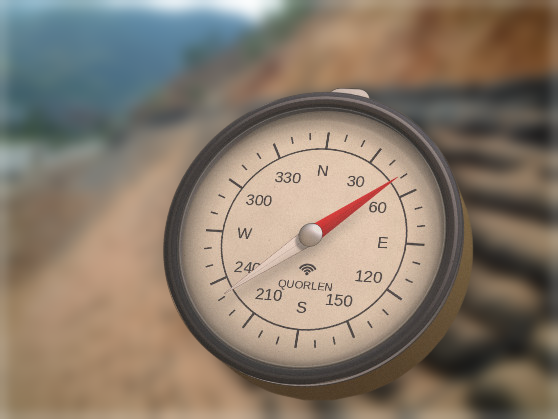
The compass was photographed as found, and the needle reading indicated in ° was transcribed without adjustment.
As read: 50 °
